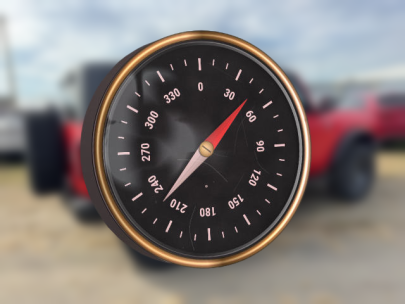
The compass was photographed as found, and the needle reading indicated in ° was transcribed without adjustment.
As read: 45 °
